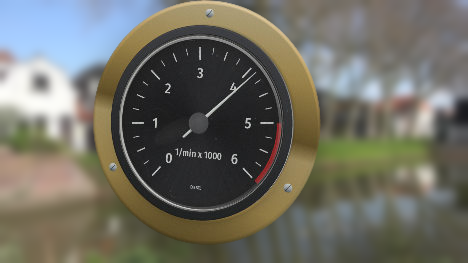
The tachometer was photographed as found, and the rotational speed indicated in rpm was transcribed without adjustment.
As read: 4125 rpm
